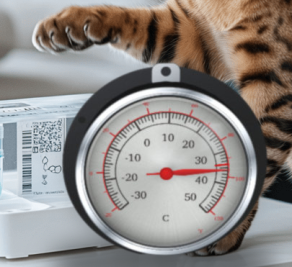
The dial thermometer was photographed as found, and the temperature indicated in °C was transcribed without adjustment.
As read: 35 °C
